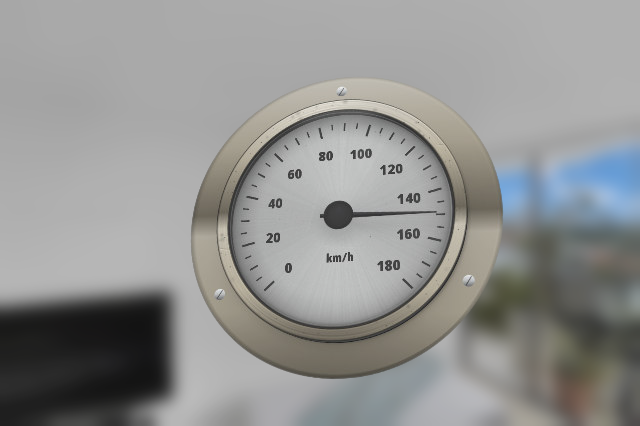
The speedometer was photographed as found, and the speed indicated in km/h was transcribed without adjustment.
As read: 150 km/h
